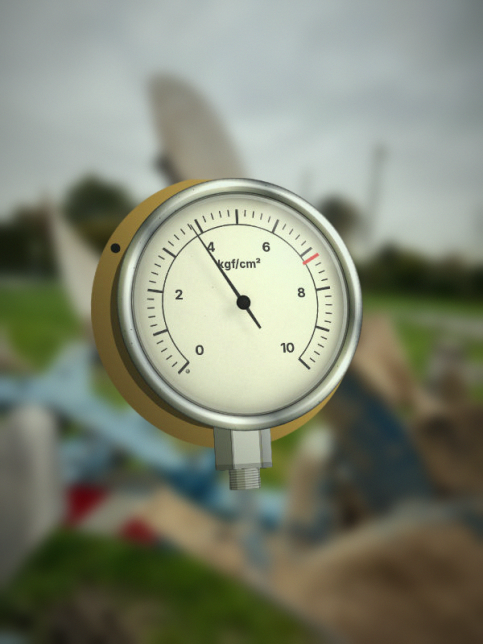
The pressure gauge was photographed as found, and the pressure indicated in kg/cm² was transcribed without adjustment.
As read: 3.8 kg/cm²
